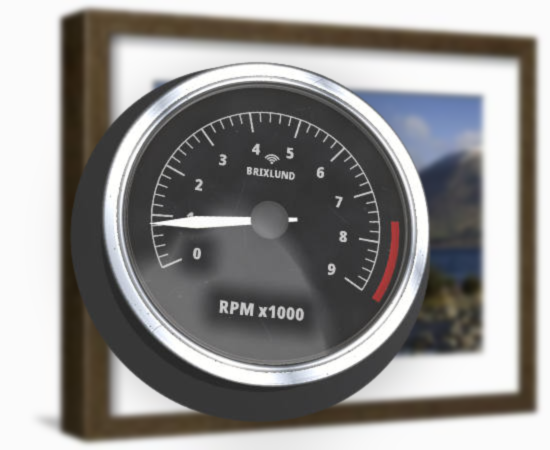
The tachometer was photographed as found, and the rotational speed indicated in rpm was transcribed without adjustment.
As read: 800 rpm
